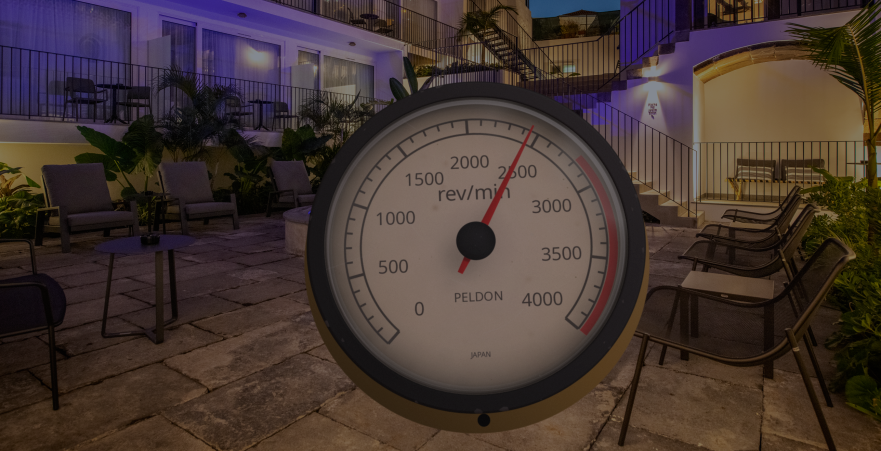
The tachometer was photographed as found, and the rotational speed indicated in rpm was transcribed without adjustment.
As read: 2450 rpm
